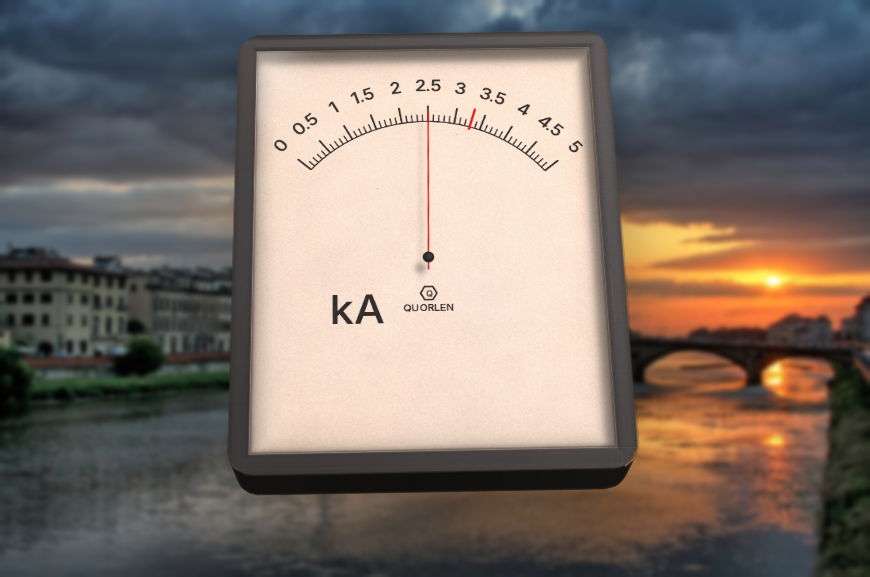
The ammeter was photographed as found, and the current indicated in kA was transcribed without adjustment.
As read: 2.5 kA
